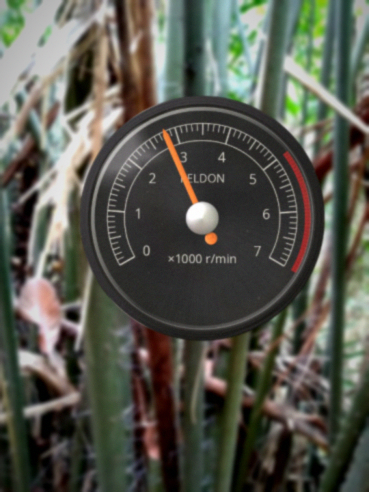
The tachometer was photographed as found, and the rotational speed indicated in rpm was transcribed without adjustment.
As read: 2800 rpm
